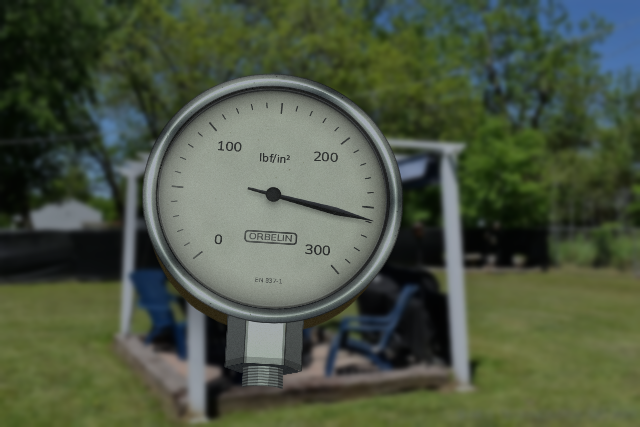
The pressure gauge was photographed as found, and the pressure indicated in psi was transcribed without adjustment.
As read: 260 psi
